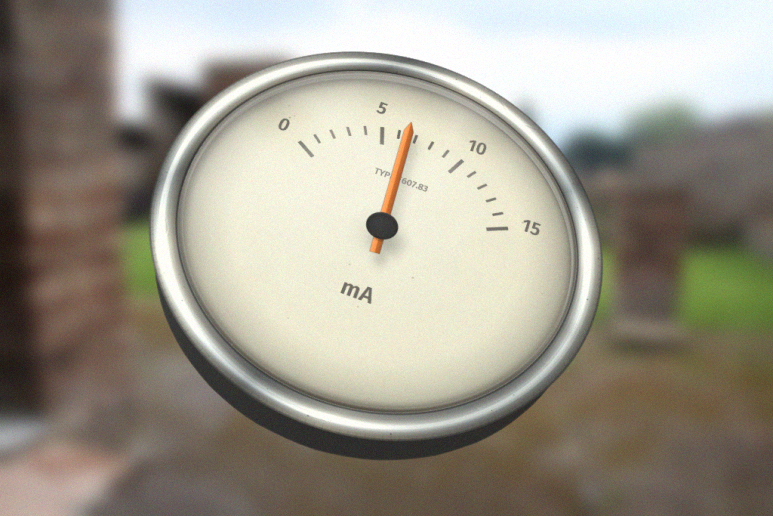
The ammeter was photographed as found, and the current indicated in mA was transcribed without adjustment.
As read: 6.5 mA
